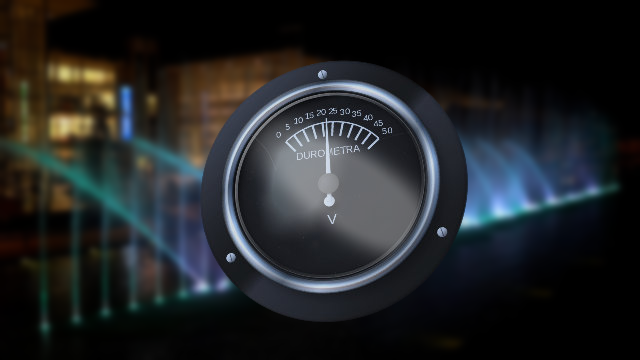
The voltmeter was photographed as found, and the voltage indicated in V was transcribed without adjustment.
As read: 22.5 V
